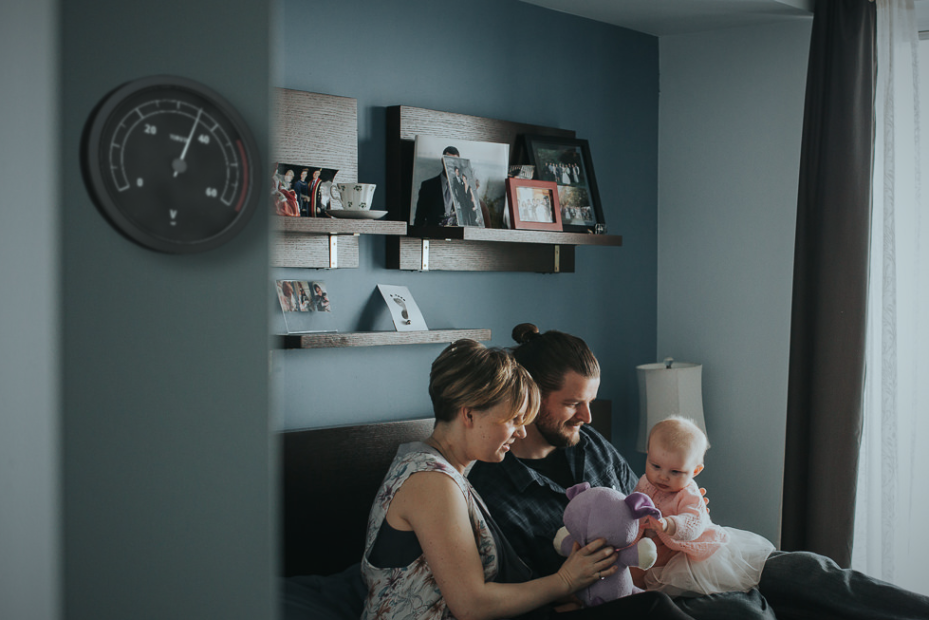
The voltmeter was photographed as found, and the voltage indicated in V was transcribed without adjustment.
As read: 35 V
